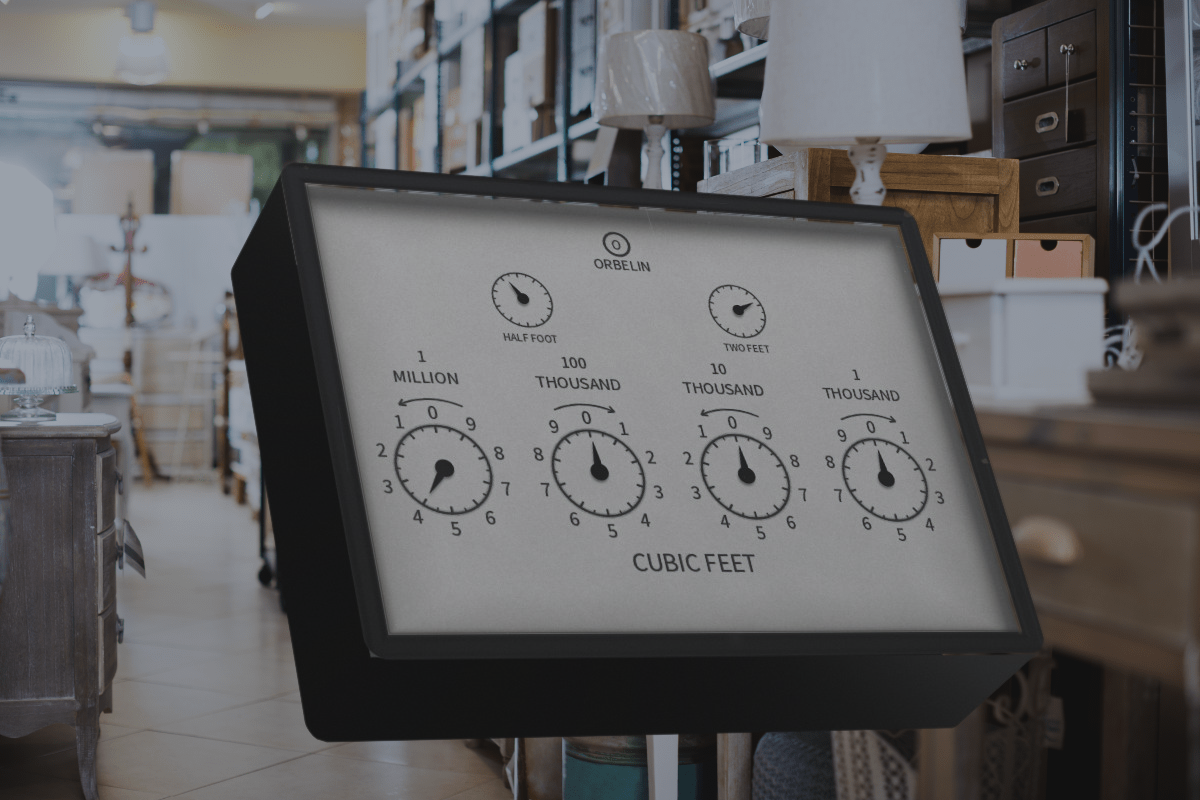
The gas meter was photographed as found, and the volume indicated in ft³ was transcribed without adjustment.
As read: 400000 ft³
